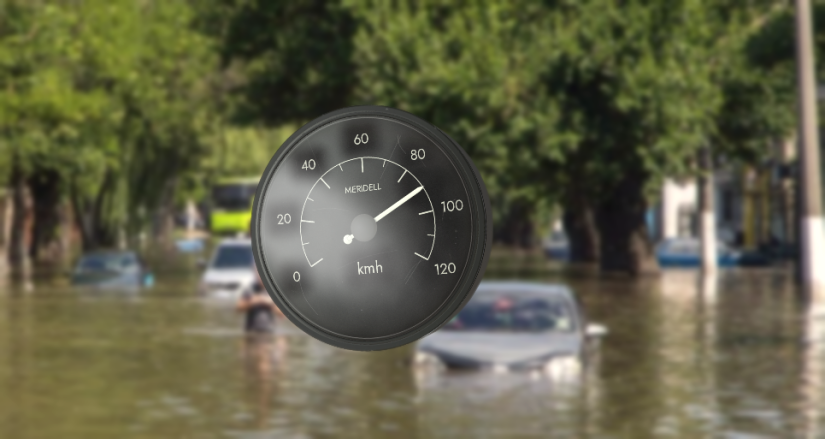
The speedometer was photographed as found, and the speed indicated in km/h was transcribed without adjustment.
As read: 90 km/h
